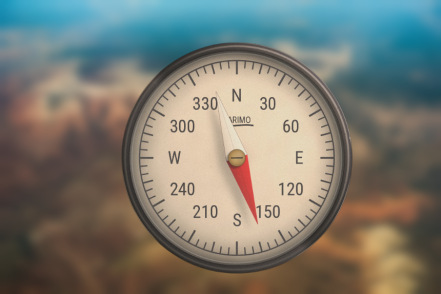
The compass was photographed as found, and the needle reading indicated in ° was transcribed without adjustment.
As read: 162.5 °
